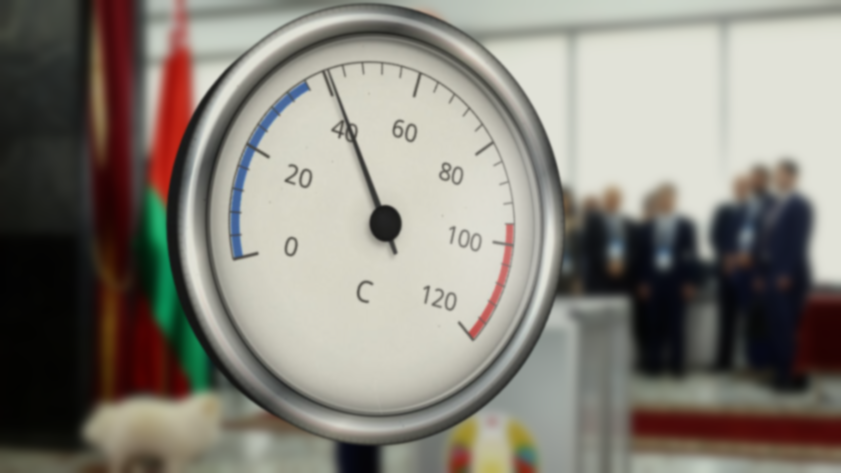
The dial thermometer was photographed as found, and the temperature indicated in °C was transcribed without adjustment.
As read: 40 °C
